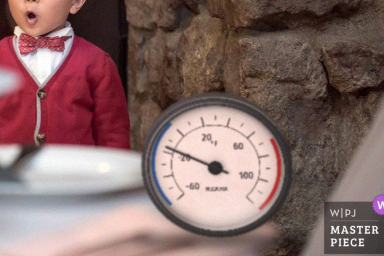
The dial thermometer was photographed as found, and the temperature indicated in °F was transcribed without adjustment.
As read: -15 °F
